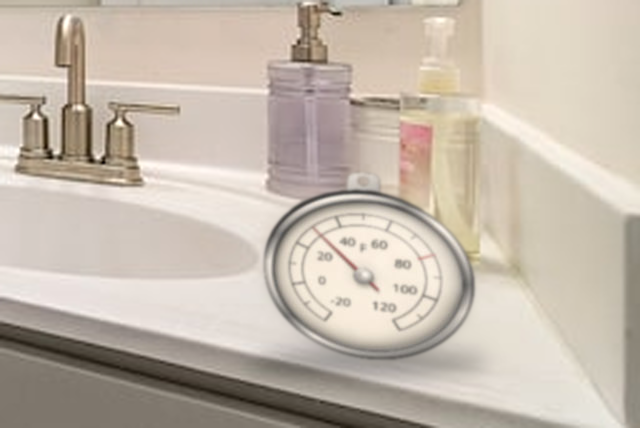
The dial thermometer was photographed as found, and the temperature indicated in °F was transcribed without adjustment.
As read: 30 °F
